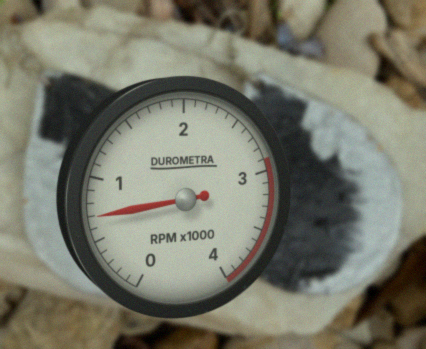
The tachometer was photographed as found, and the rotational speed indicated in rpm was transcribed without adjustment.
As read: 700 rpm
